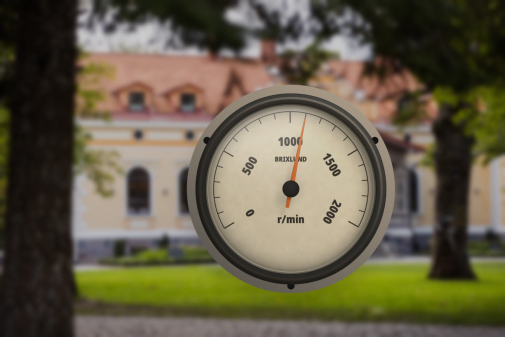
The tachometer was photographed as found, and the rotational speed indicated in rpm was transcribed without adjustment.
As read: 1100 rpm
